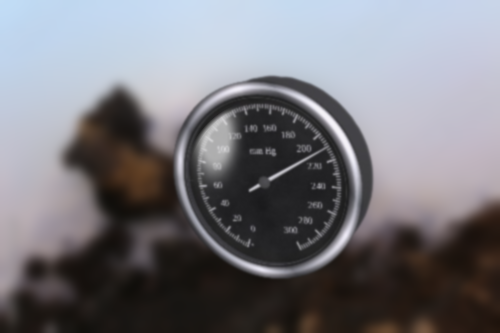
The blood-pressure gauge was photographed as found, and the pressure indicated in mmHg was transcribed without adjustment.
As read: 210 mmHg
